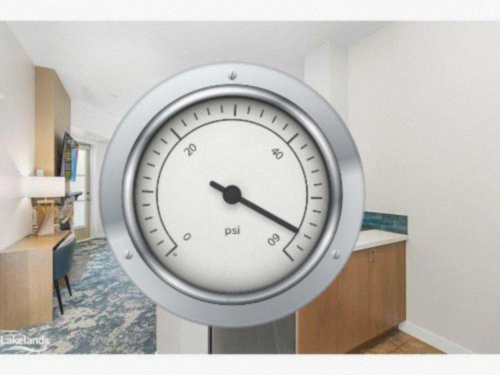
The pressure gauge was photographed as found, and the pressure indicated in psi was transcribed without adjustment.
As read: 56 psi
